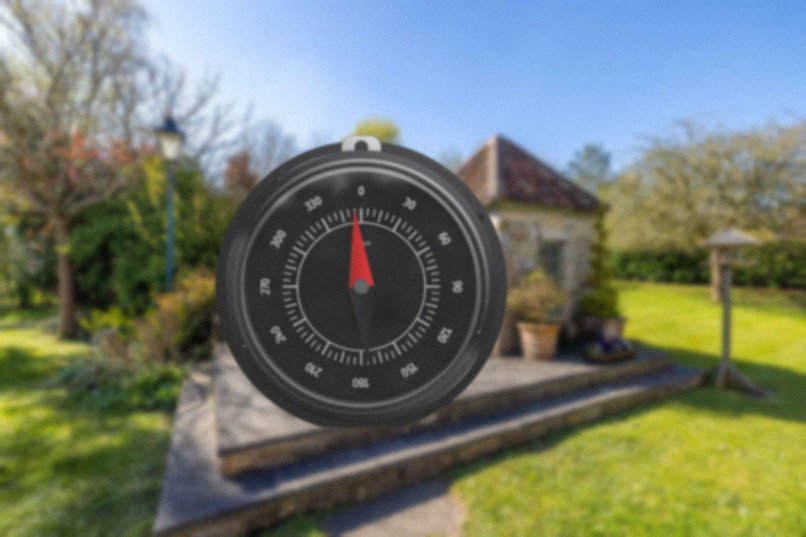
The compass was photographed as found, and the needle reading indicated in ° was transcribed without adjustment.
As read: 355 °
